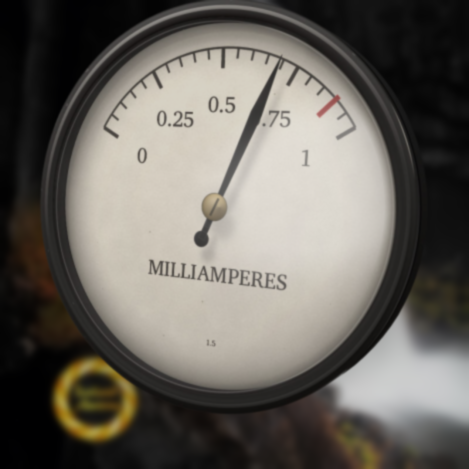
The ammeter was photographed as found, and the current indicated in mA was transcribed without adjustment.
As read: 0.7 mA
